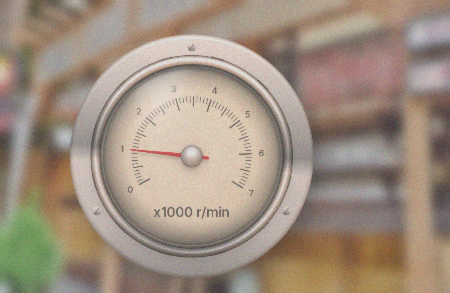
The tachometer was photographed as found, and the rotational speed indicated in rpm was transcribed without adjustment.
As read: 1000 rpm
